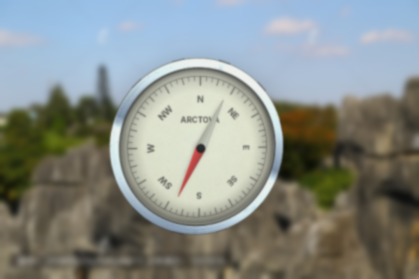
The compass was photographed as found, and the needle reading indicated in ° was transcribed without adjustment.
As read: 205 °
